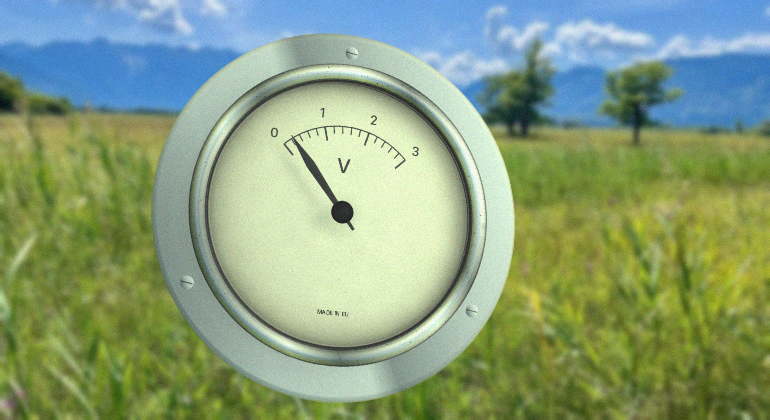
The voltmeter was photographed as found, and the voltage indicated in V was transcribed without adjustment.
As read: 0.2 V
